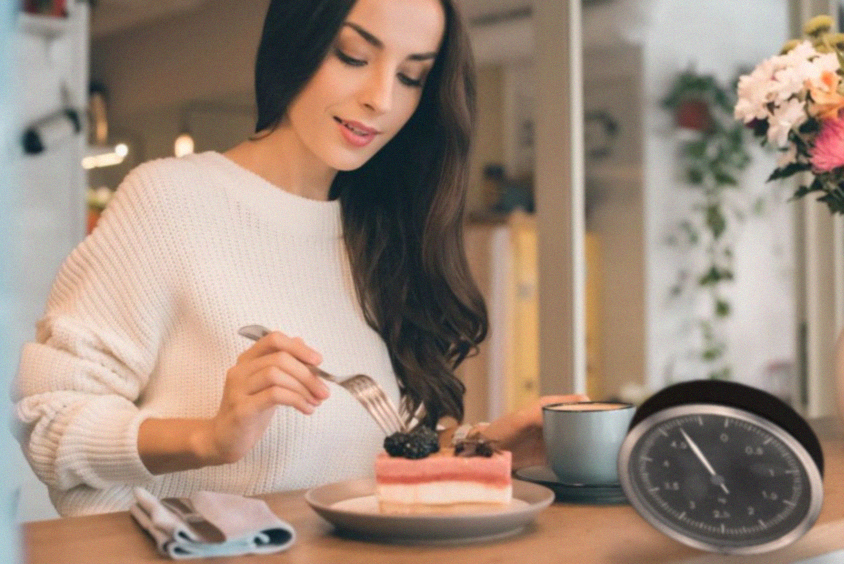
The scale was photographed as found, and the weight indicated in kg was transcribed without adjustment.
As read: 4.75 kg
